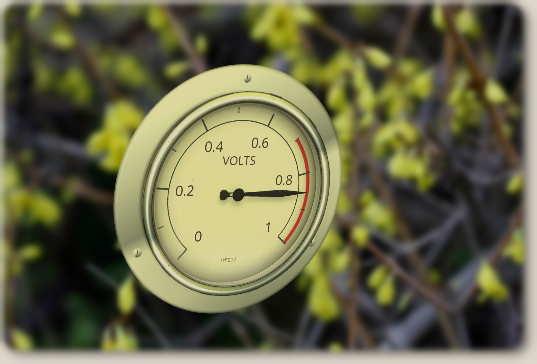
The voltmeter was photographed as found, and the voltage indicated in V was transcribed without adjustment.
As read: 0.85 V
